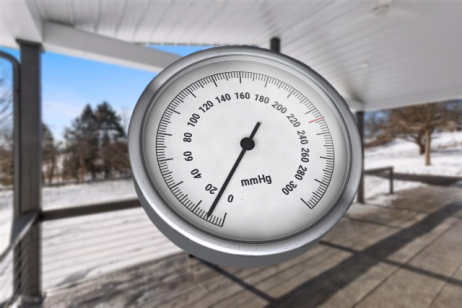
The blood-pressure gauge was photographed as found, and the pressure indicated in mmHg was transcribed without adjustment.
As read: 10 mmHg
